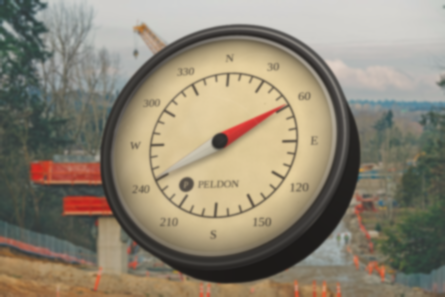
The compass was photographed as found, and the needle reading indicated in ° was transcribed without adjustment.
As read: 60 °
